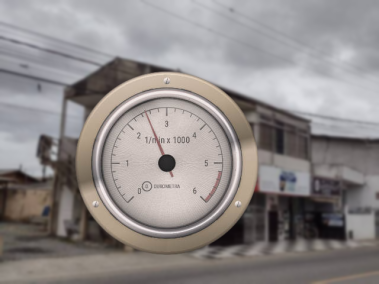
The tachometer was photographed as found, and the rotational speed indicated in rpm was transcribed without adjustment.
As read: 2500 rpm
